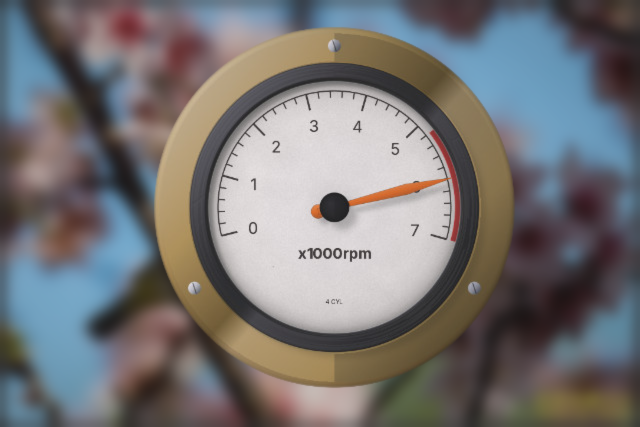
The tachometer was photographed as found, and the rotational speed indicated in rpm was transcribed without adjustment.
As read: 6000 rpm
